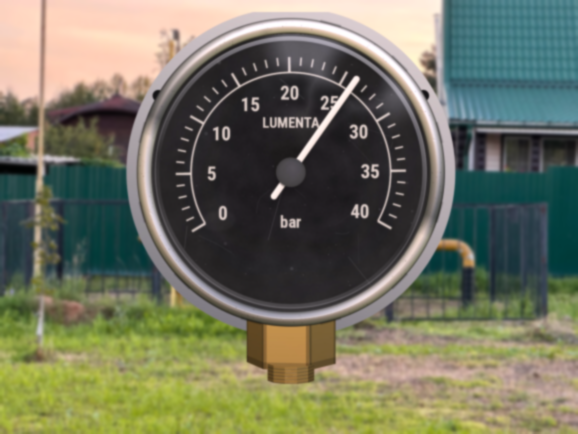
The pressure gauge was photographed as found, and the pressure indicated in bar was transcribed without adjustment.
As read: 26 bar
